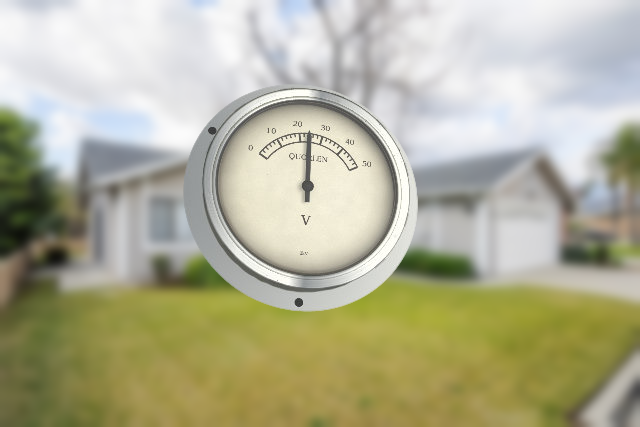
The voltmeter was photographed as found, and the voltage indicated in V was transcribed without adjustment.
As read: 24 V
